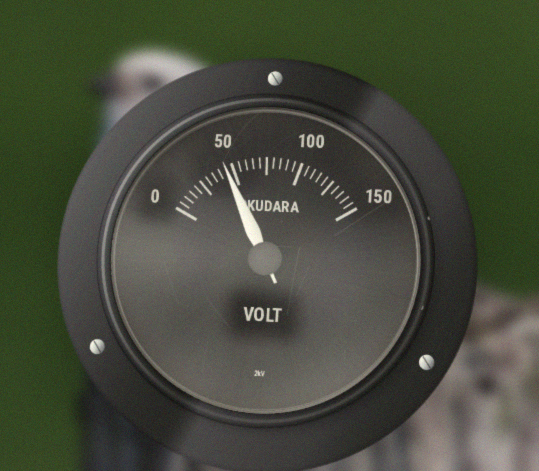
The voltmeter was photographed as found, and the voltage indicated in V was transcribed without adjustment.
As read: 45 V
